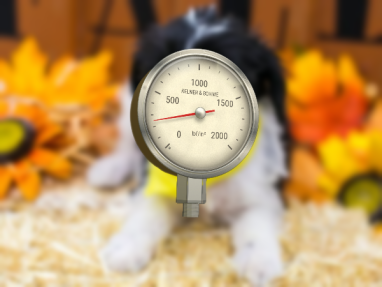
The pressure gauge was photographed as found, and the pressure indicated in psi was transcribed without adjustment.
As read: 250 psi
